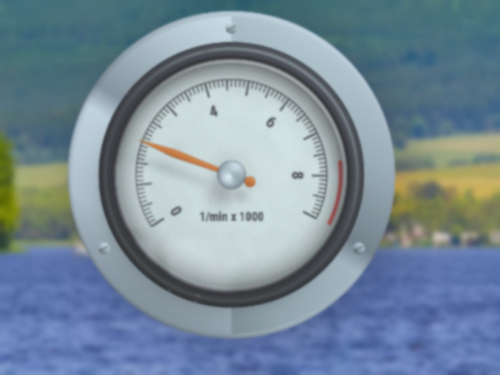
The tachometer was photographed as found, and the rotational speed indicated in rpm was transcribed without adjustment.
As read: 2000 rpm
